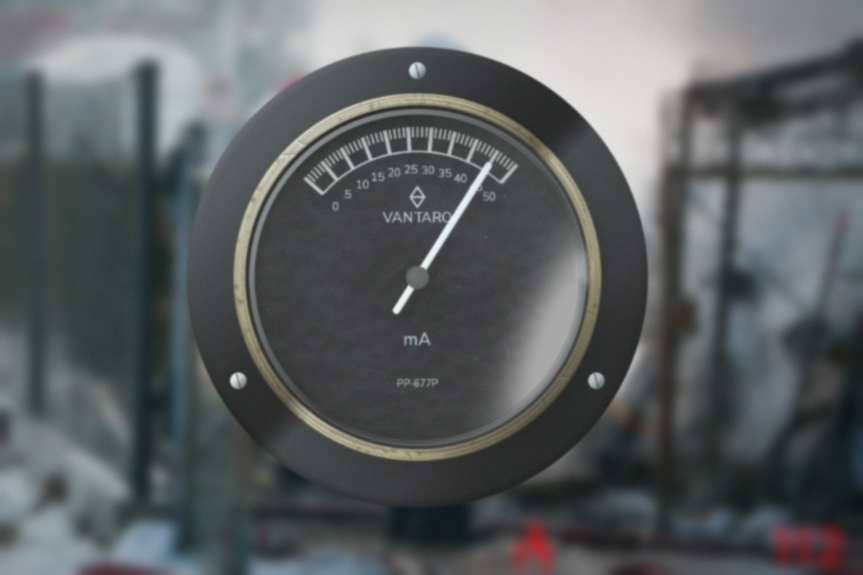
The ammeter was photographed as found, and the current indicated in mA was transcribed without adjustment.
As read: 45 mA
